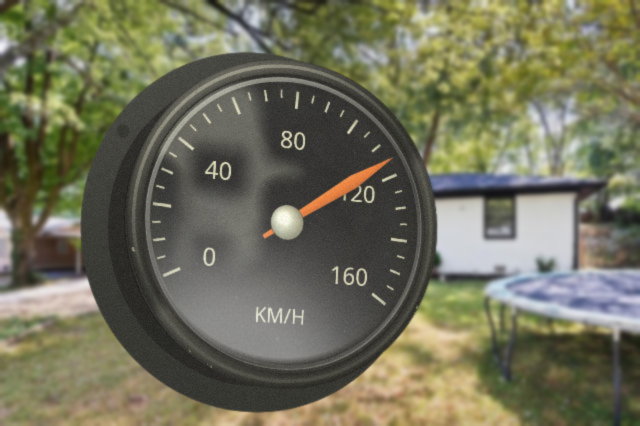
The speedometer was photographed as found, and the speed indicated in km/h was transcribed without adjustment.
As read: 115 km/h
